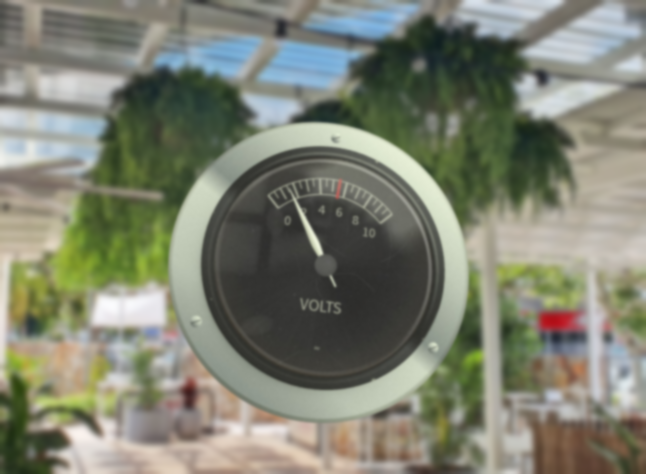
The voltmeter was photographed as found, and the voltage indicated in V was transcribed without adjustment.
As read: 1.5 V
